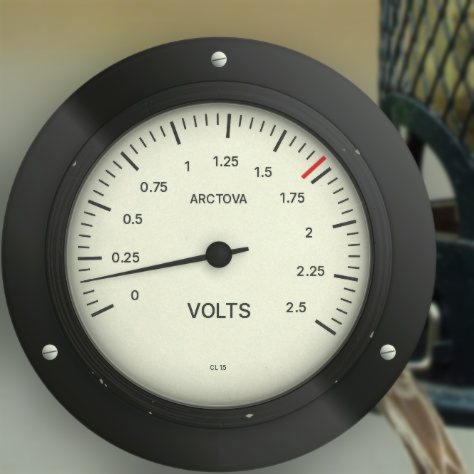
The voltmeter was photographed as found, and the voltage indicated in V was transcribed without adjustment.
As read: 0.15 V
